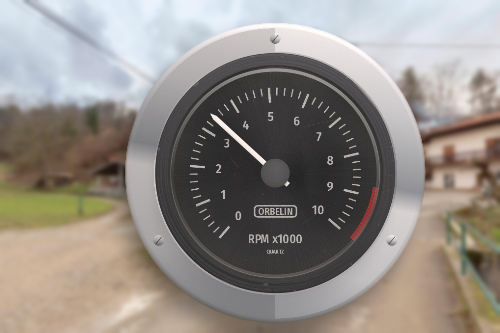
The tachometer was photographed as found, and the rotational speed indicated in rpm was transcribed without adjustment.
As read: 3400 rpm
